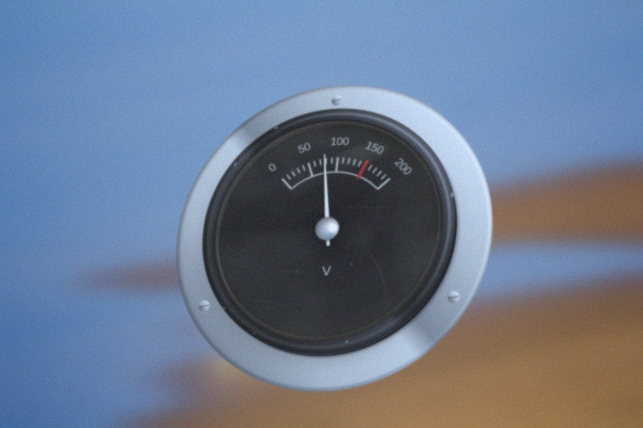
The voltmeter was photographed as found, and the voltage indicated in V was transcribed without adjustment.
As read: 80 V
